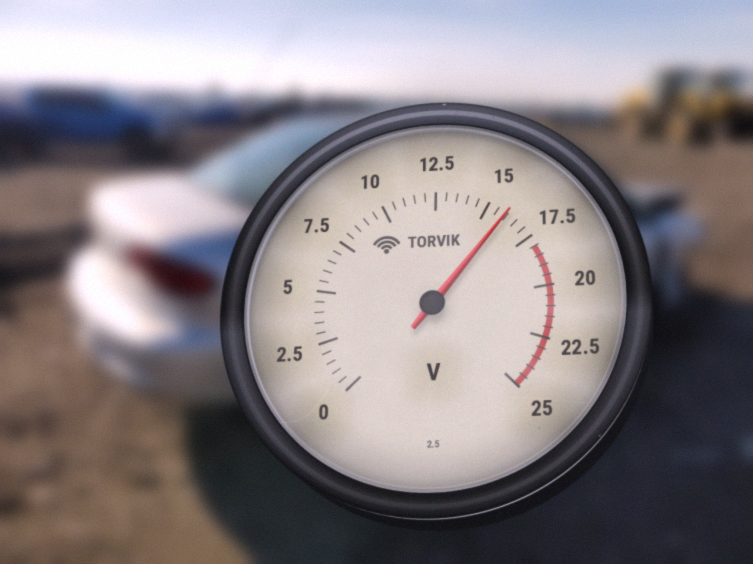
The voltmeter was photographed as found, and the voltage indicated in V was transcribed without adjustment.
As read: 16 V
